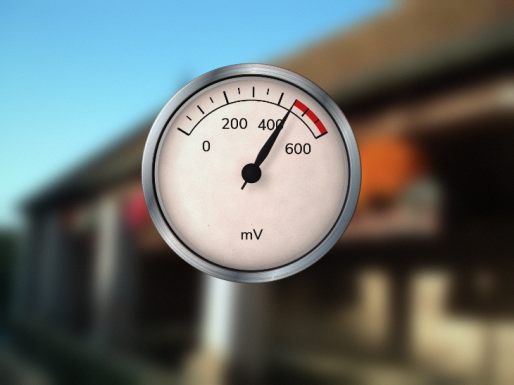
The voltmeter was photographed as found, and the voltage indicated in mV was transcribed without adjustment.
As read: 450 mV
